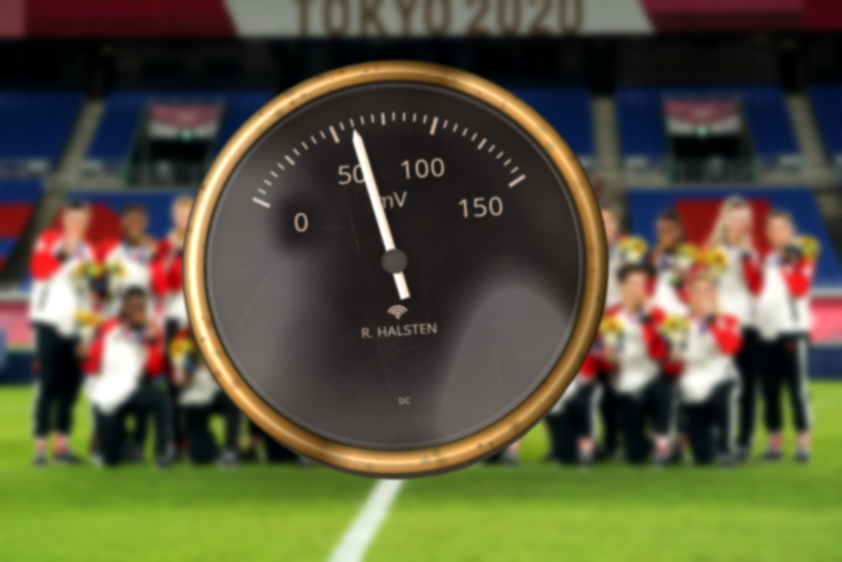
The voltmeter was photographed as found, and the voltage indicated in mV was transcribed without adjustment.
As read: 60 mV
